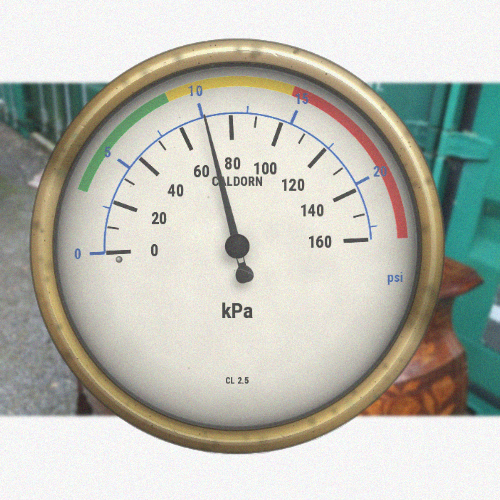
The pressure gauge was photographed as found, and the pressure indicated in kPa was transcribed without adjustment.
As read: 70 kPa
